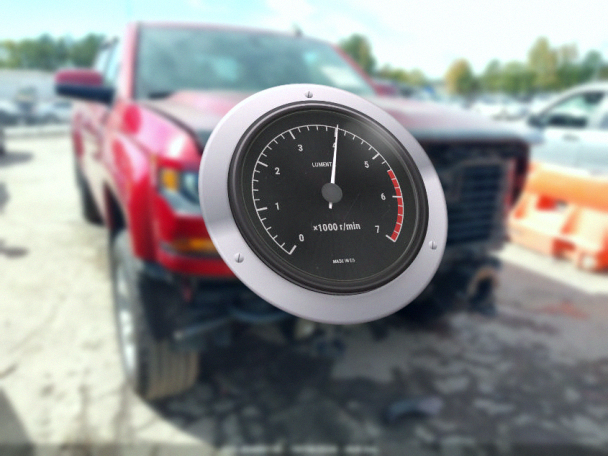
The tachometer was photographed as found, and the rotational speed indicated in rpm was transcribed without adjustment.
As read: 4000 rpm
